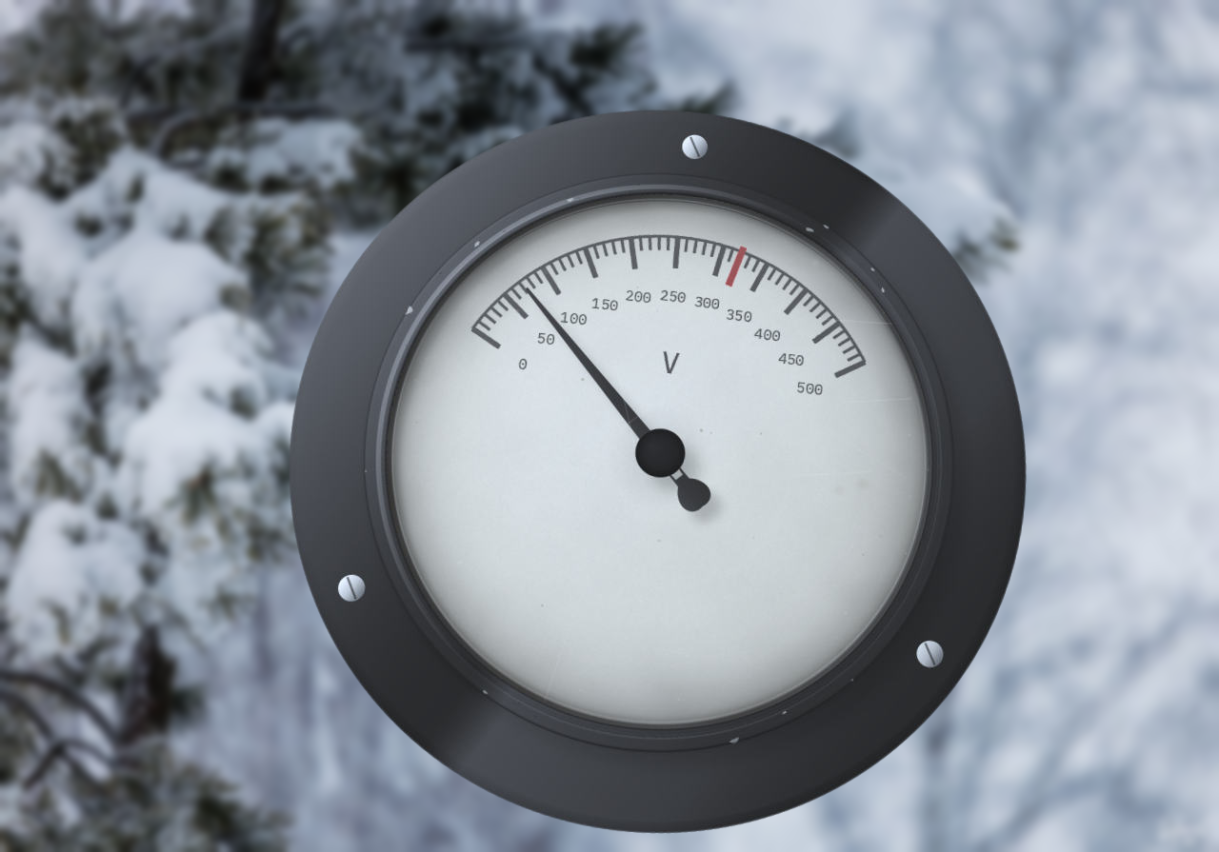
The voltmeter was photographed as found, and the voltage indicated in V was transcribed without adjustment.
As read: 70 V
